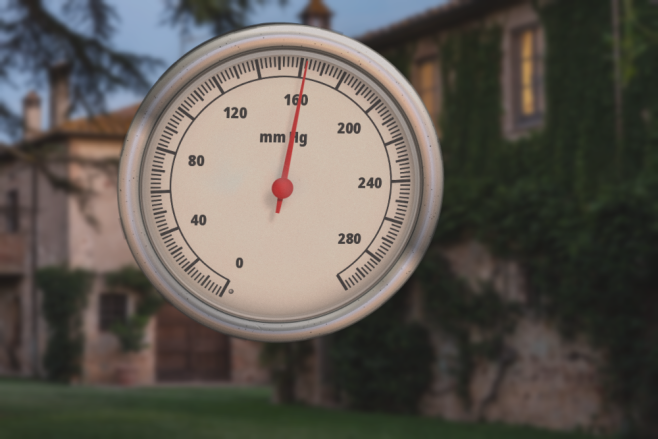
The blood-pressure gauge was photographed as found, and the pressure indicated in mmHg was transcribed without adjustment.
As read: 162 mmHg
